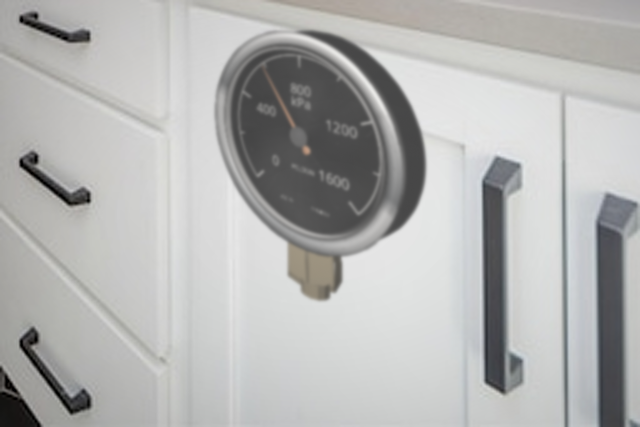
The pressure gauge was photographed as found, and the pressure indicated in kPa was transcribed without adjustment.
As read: 600 kPa
